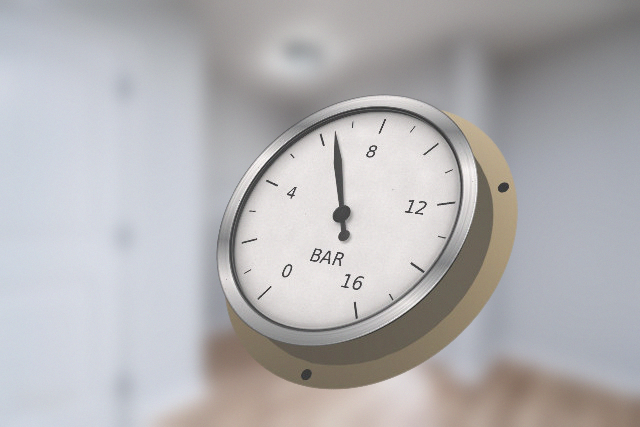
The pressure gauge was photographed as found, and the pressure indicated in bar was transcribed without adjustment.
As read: 6.5 bar
